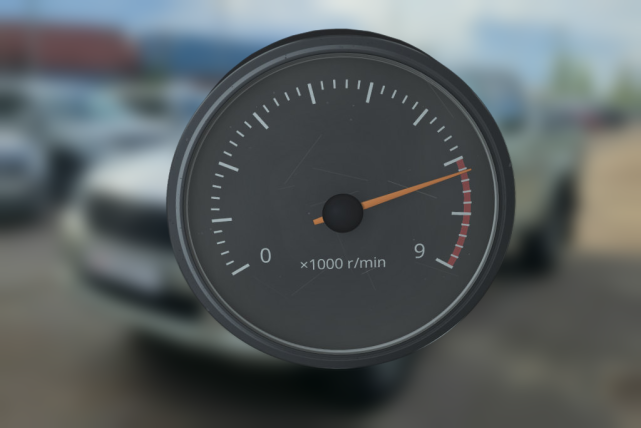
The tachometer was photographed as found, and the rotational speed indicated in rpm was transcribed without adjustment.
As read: 7200 rpm
